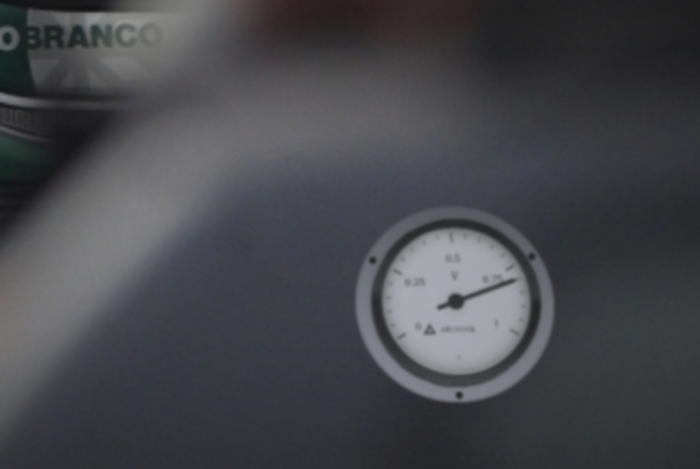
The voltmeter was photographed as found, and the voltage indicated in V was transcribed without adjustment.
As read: 0.8 V
